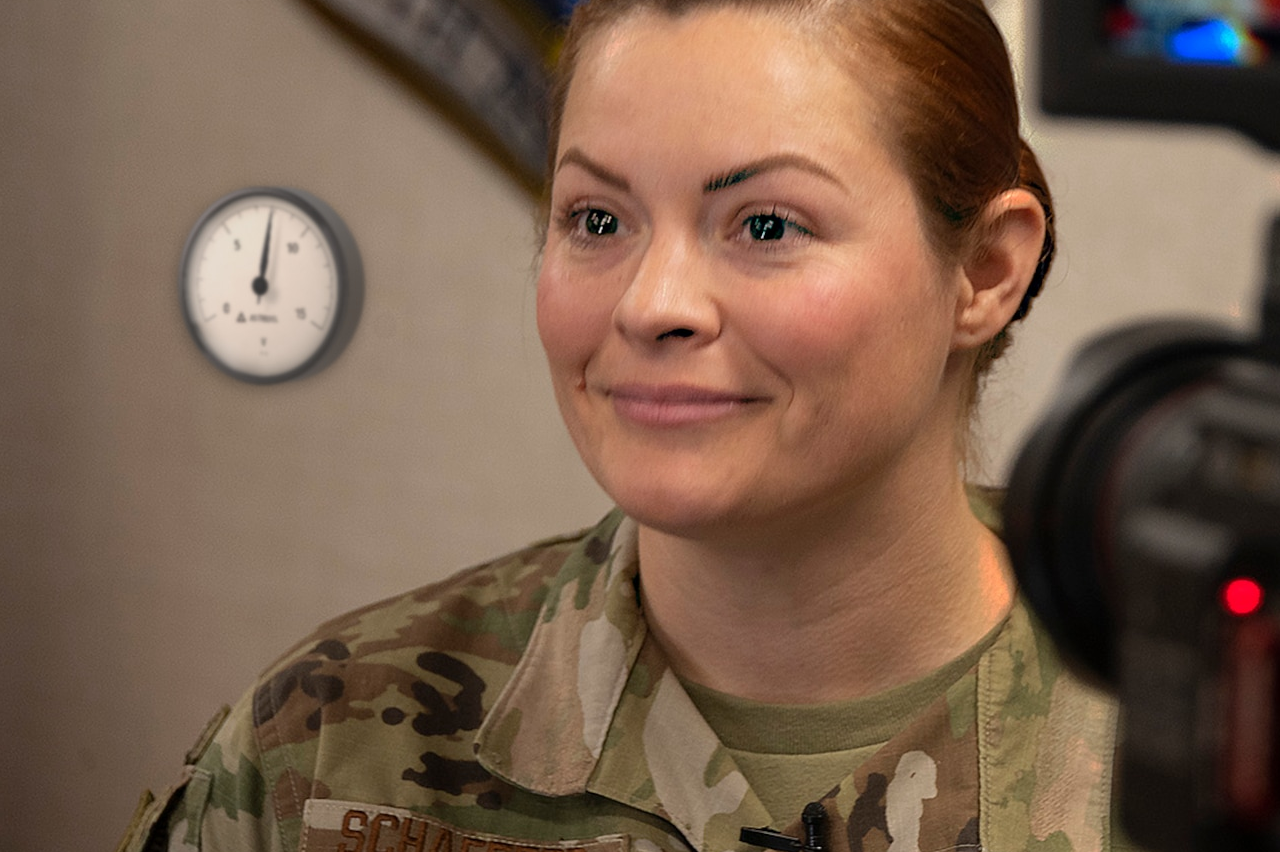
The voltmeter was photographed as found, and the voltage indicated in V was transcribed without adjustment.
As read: 8 V
